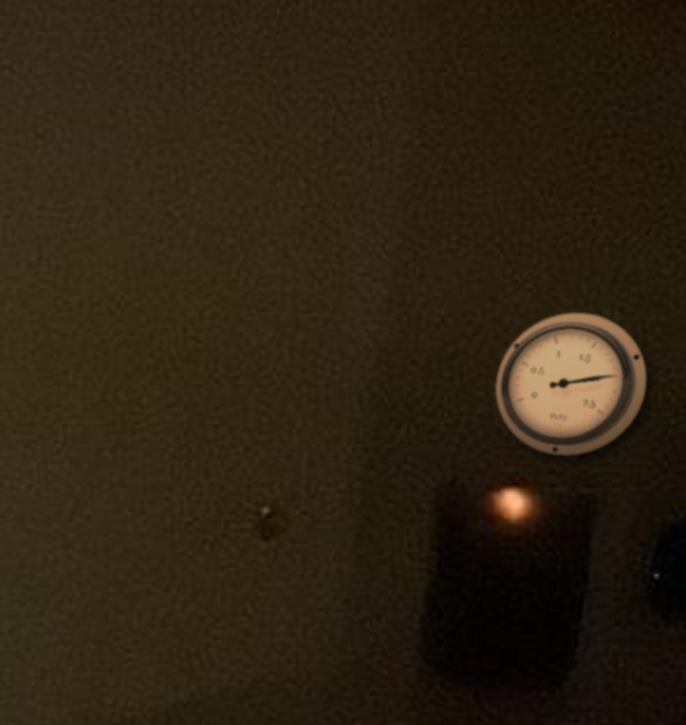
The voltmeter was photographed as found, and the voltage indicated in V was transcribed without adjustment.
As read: 2 V
